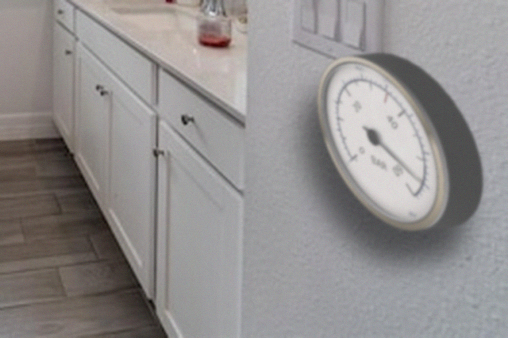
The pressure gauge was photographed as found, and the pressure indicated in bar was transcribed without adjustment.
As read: 55 bar
